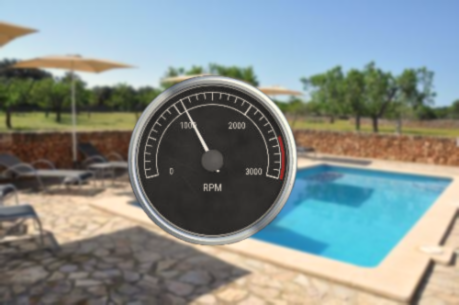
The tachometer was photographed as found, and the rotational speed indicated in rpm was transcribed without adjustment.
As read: 1100 rpm
